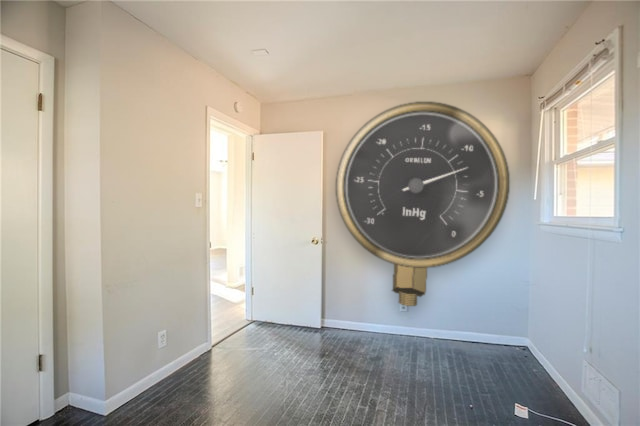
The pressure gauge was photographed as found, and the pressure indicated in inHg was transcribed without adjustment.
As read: -8 inHg
